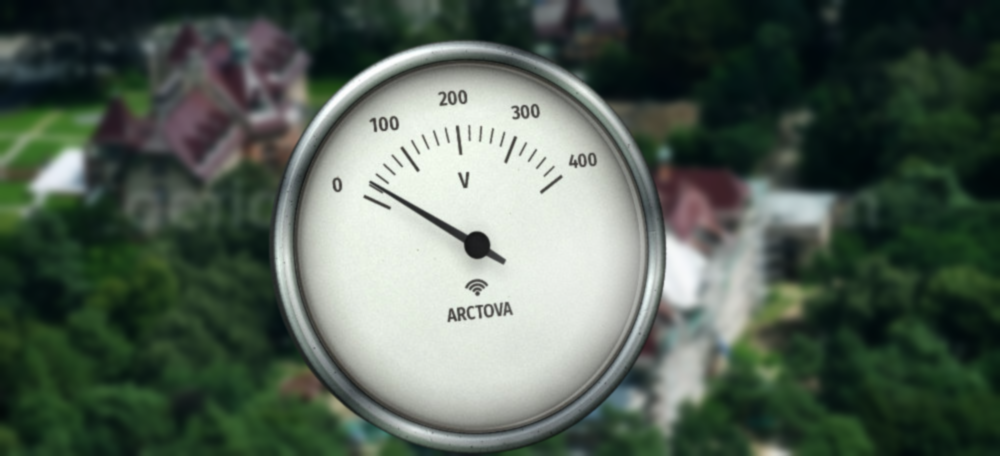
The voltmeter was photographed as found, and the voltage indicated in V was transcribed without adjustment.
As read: 20 V
